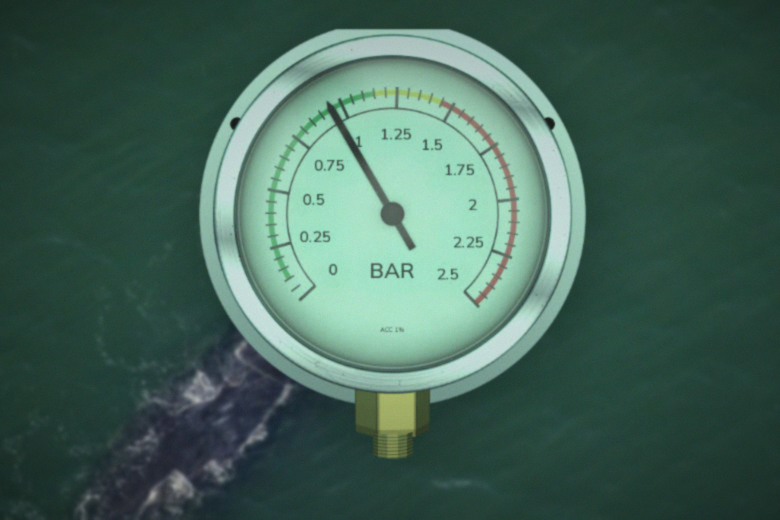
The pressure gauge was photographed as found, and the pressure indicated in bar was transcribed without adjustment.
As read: 0.95 bar
